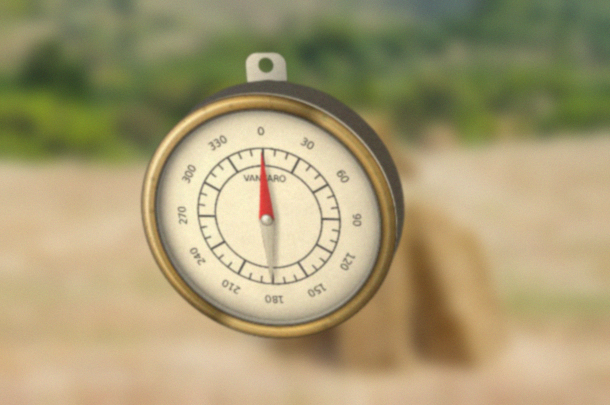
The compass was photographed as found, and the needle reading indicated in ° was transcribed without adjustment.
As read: 0 °
